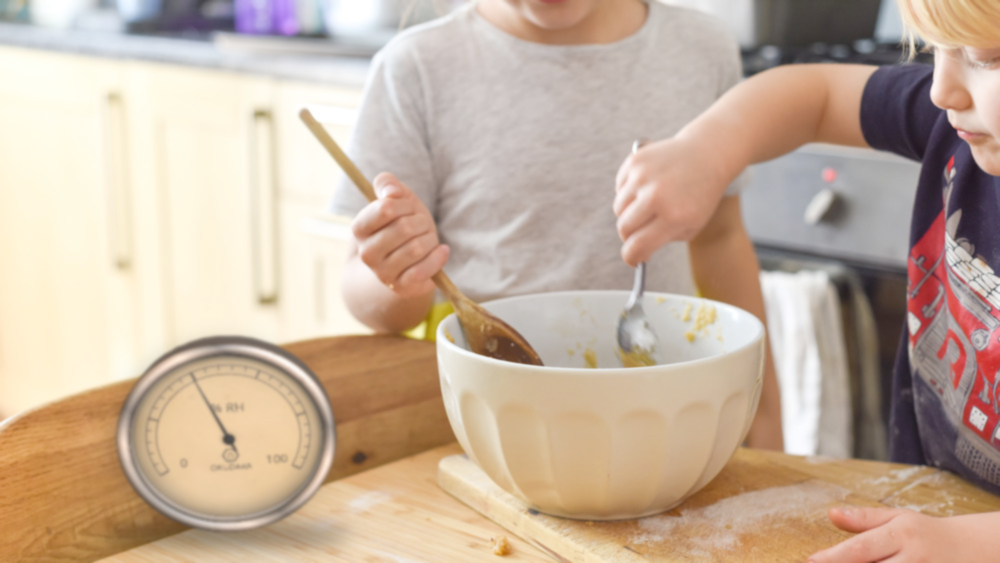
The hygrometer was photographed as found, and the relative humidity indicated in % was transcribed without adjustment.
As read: 40 %
